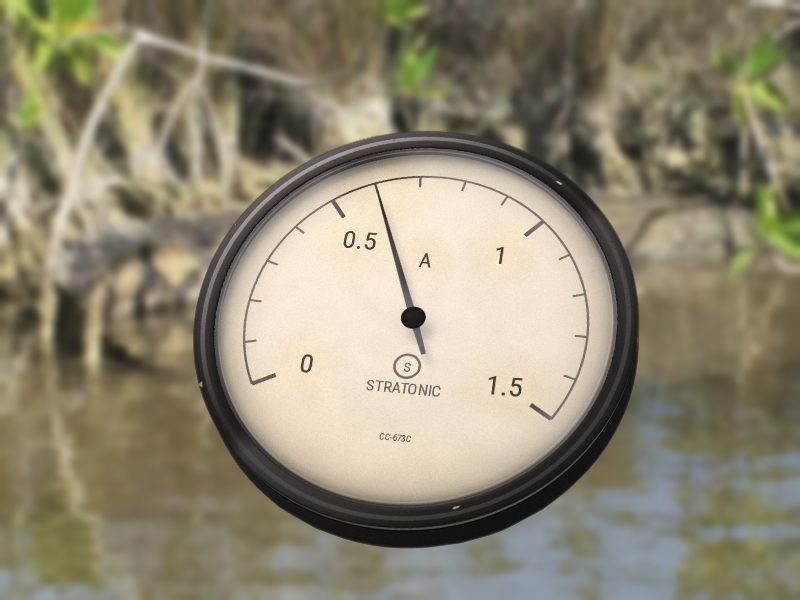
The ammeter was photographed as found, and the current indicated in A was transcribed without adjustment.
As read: 0.6 A
